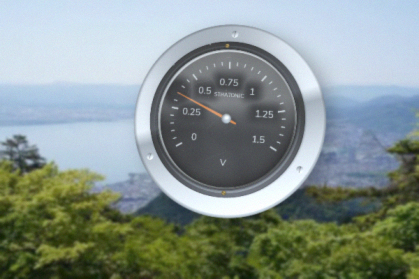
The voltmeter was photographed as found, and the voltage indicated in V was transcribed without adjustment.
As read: 0.35 V
